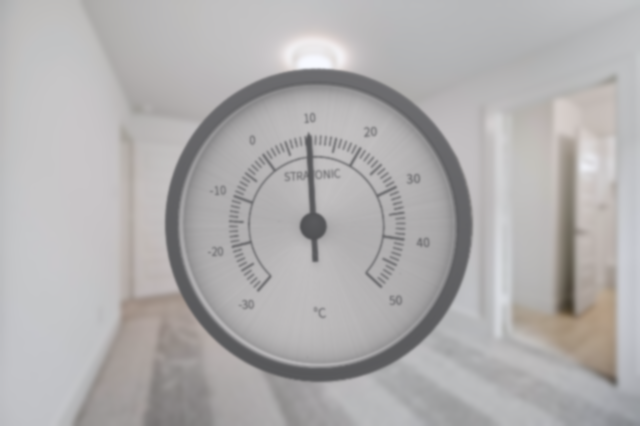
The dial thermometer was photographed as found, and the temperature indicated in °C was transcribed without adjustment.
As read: 10 °C
